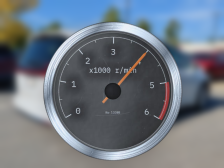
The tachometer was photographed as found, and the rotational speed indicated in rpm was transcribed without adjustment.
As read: 4000 rpm
